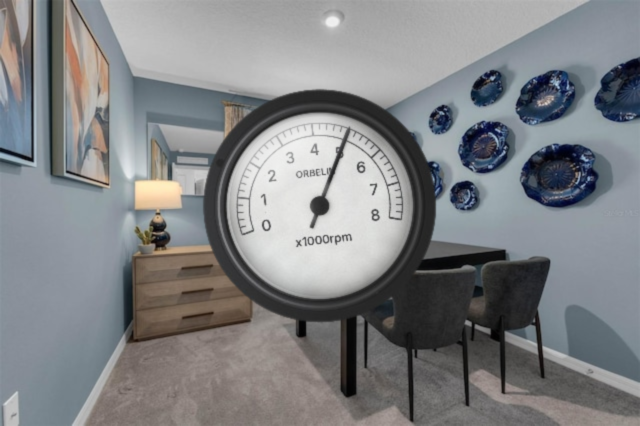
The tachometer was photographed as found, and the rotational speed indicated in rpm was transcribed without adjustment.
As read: 5000 rpm
